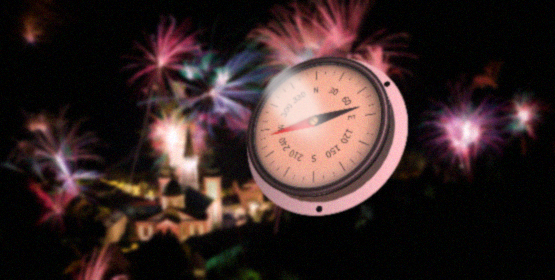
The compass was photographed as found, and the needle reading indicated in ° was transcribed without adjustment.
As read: 260 °
